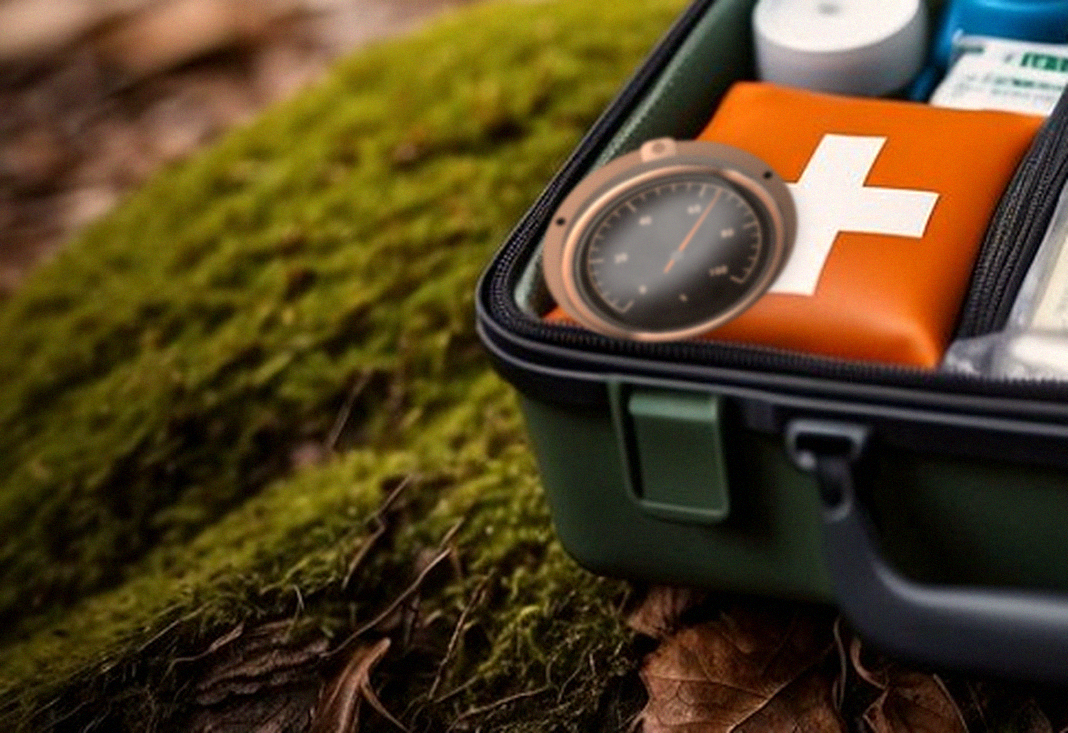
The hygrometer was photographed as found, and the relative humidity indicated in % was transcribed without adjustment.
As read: 64 %
